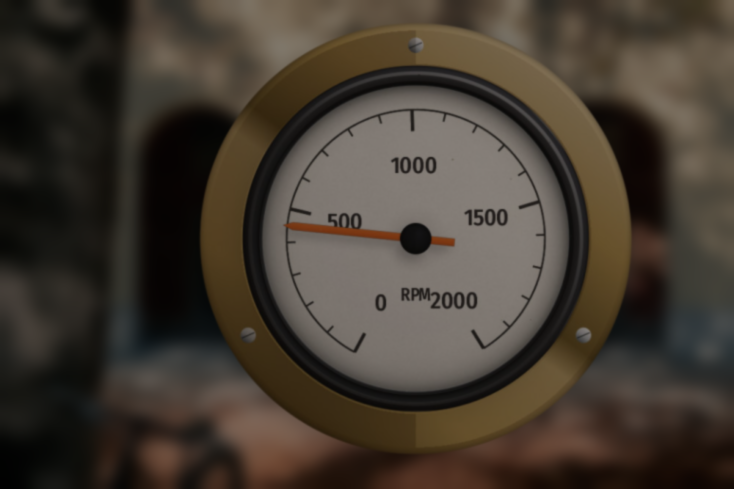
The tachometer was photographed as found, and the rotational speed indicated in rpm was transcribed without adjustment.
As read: 450 rpm
